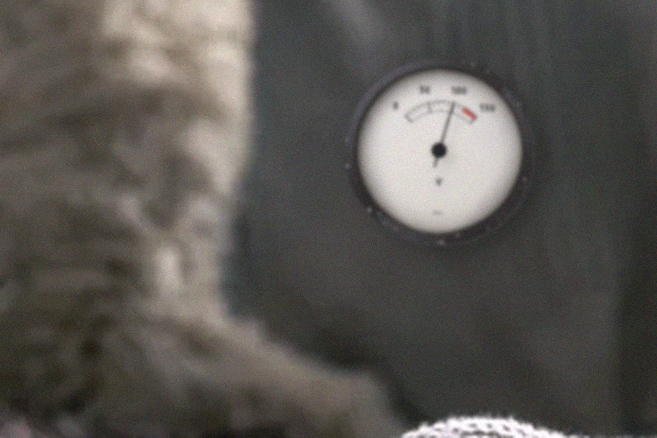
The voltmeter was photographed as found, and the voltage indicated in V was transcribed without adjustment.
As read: 100 V
